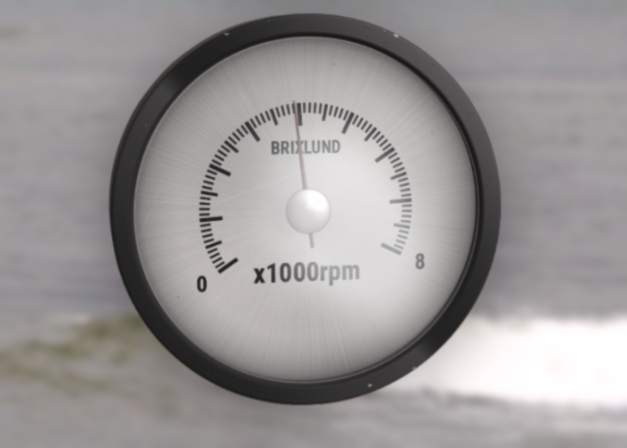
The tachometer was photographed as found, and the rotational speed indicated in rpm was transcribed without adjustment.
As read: 3900 rpm
